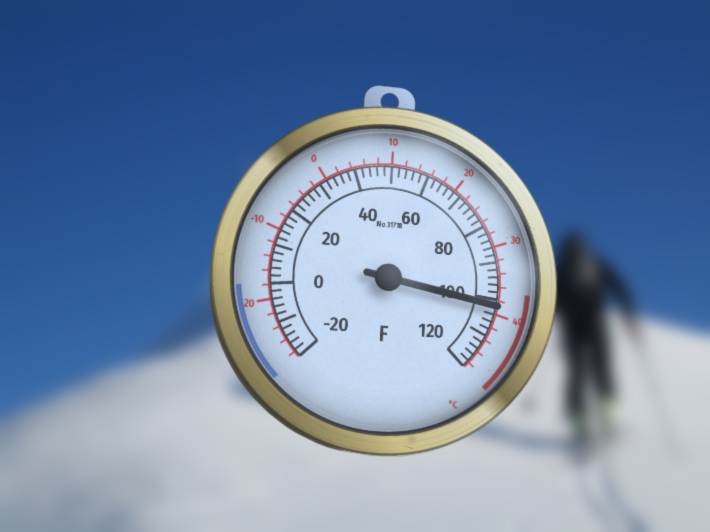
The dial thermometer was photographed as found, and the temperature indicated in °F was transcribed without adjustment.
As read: 102 °F
